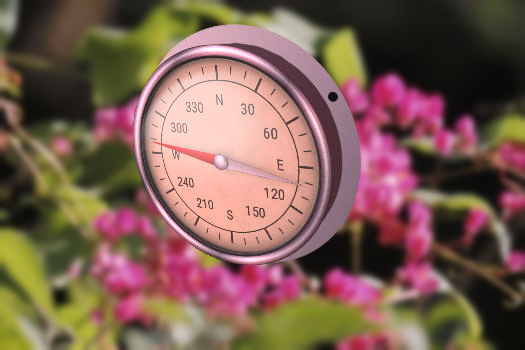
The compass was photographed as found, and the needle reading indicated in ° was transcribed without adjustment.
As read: 280 °
